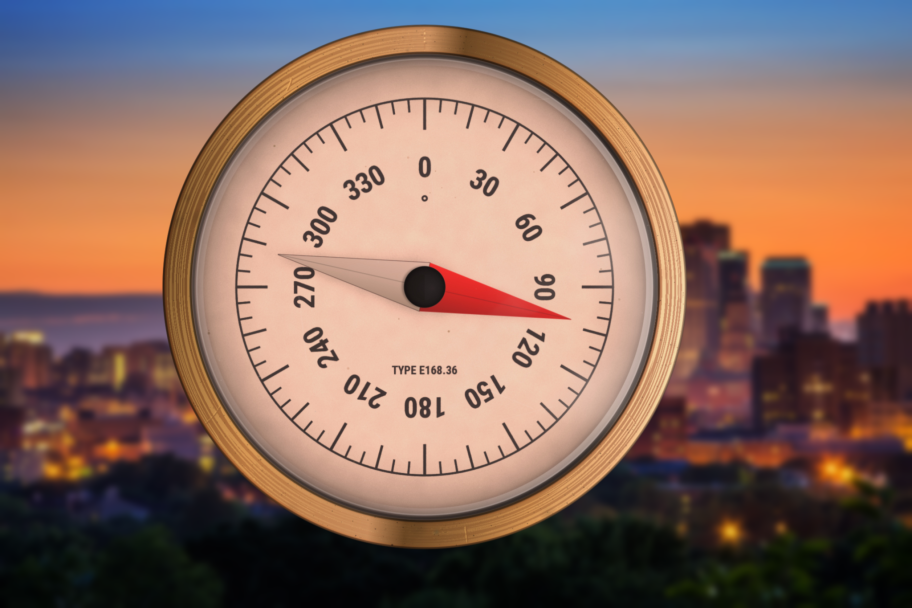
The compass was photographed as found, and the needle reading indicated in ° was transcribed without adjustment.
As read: 102.5 °
